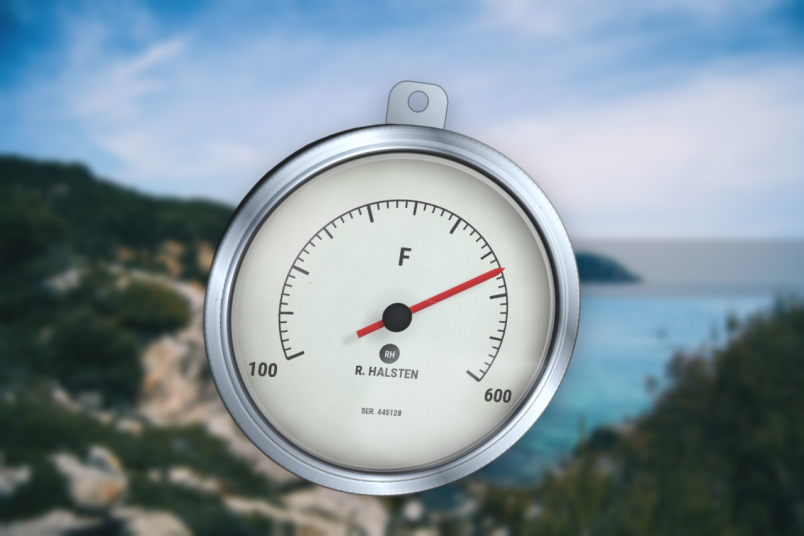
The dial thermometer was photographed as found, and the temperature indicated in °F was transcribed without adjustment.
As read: 470 °F
